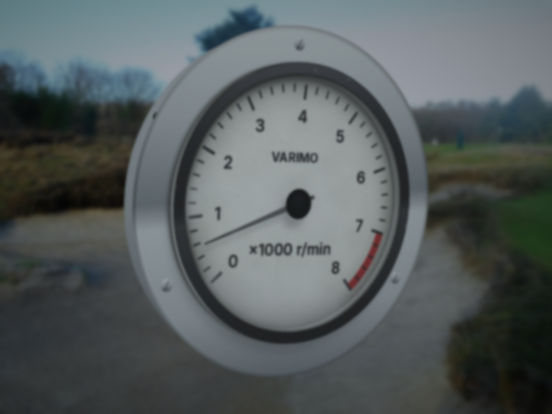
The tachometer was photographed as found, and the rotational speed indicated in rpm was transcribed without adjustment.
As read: 600 rpm
